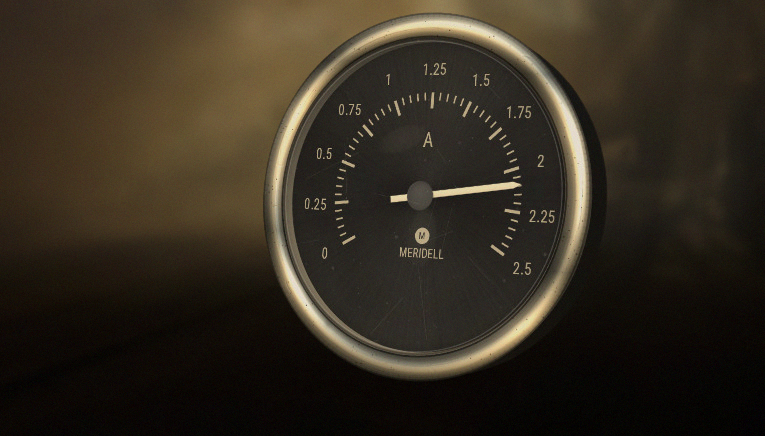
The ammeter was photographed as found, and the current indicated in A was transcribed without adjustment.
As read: 2.1 A
